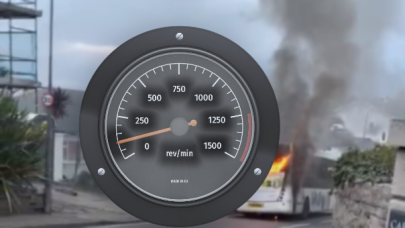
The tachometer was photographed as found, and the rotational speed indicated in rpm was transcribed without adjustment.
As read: 100 rpm
